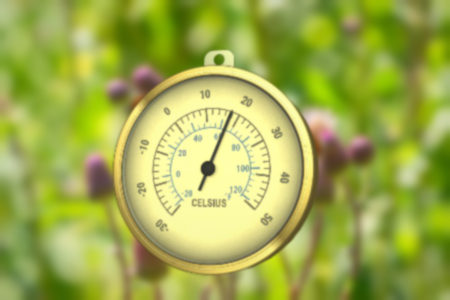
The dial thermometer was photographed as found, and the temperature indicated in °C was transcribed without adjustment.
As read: 18 °C
